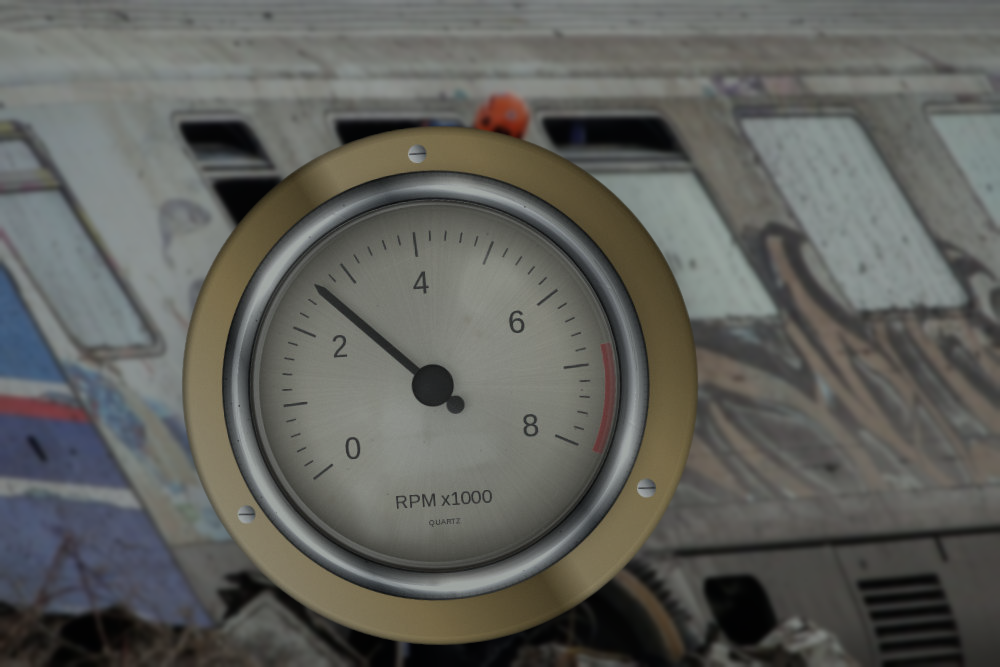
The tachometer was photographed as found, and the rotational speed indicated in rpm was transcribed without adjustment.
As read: 2600 rpm
